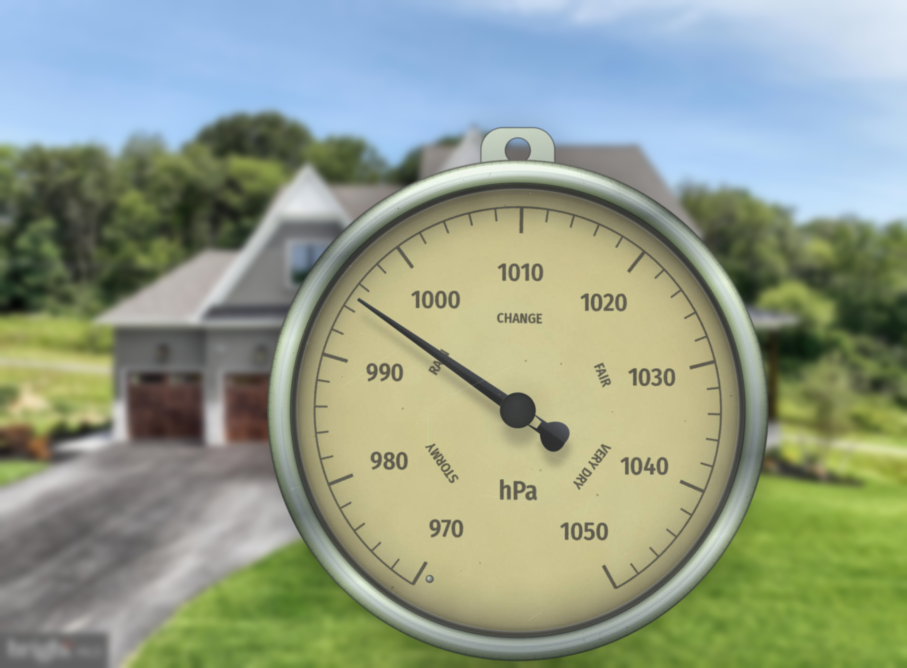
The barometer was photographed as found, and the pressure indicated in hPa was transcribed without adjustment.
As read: 995 hPa
